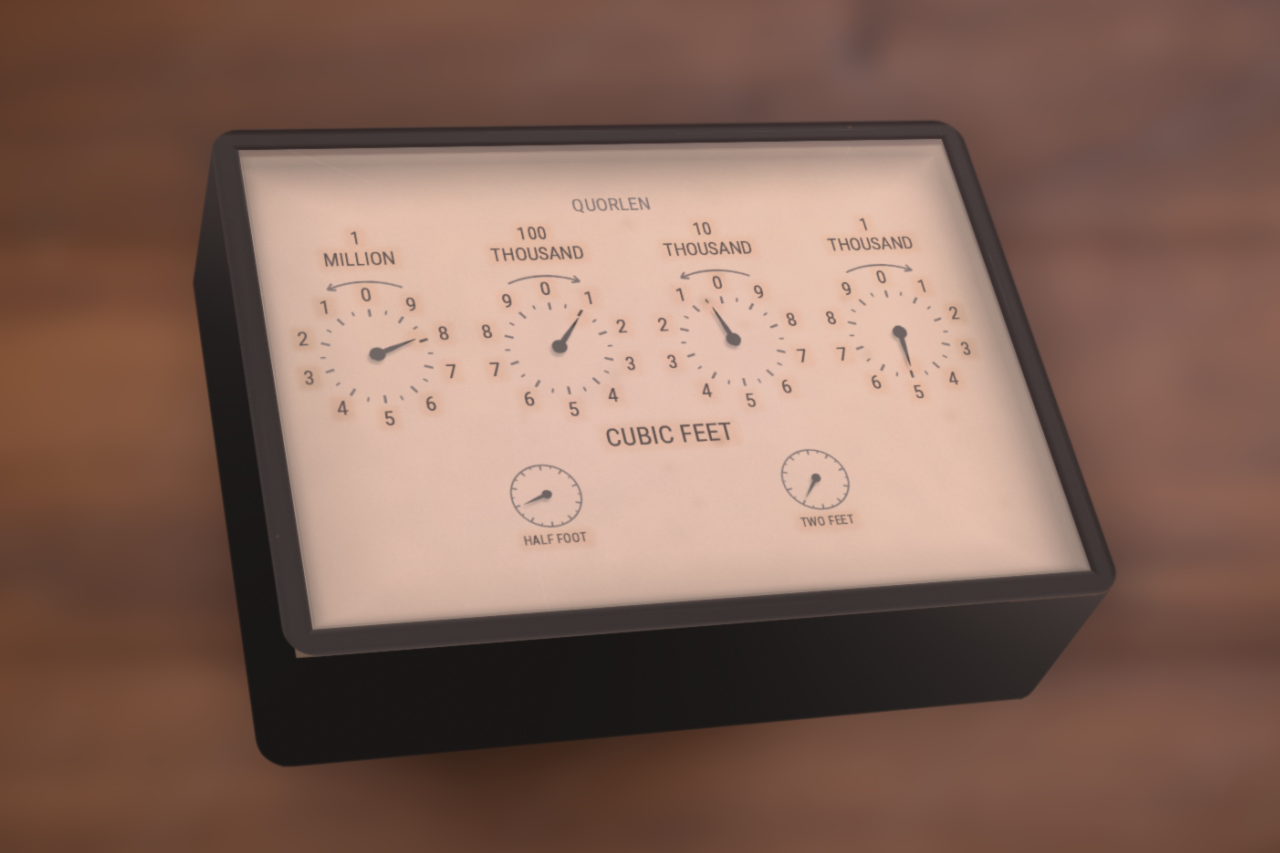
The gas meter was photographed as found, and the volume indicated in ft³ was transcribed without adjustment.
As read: 810500 ft³
